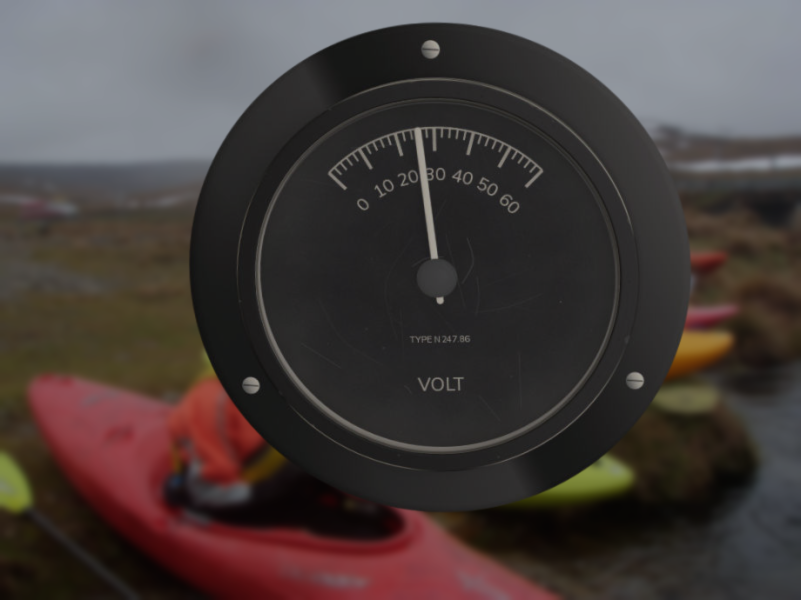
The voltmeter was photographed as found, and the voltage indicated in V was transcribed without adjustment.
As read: 26 V
